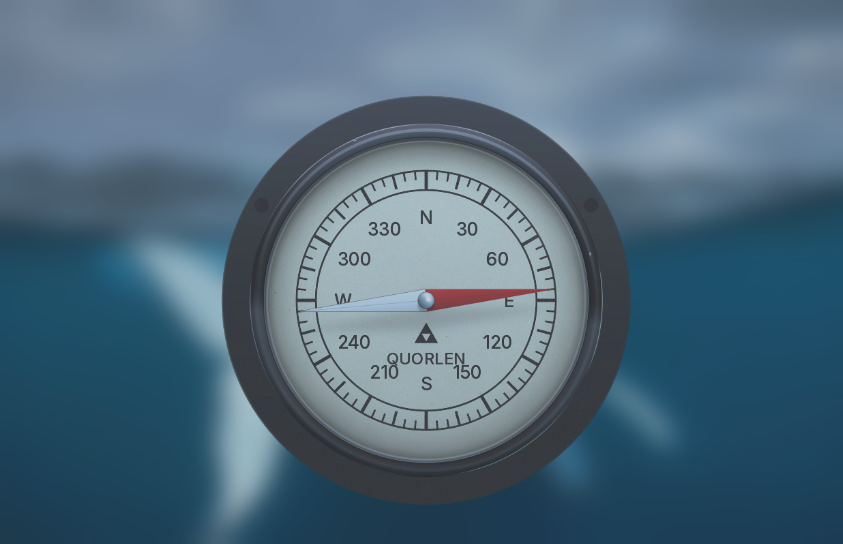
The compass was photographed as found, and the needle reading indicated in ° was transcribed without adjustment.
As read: 85 °
